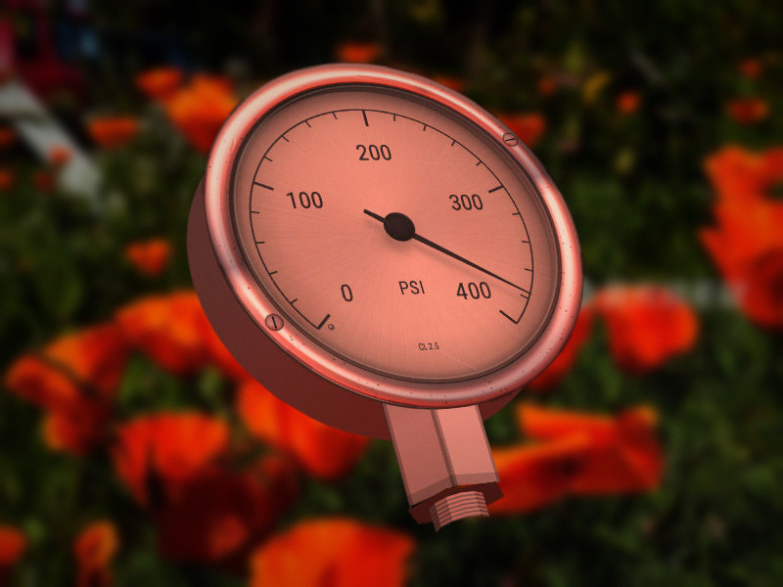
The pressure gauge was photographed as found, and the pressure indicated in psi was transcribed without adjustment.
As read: 380 psi
